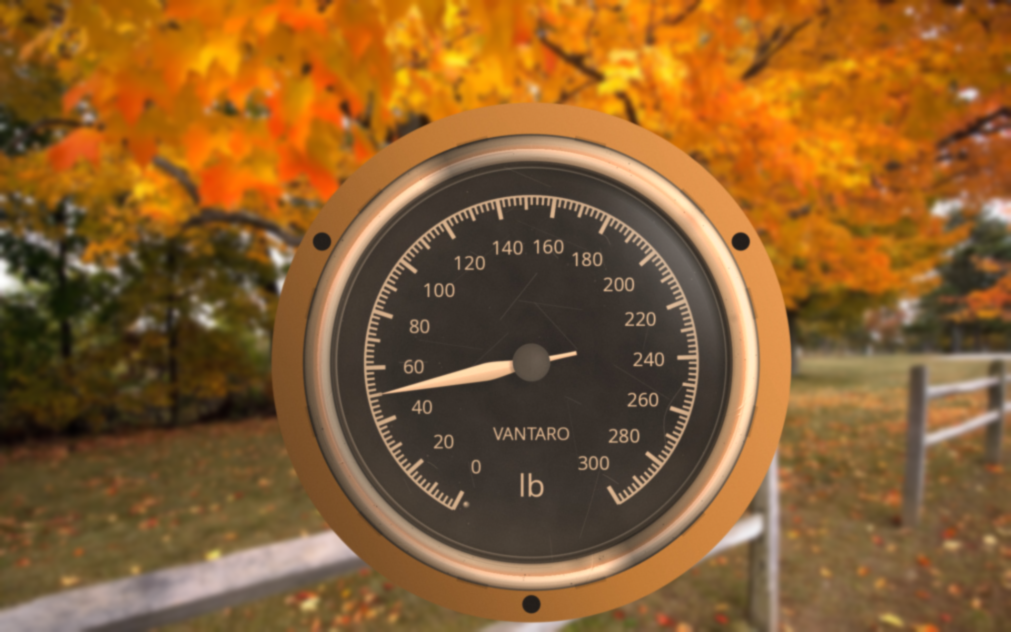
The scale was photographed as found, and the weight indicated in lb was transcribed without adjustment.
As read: 50 lb
